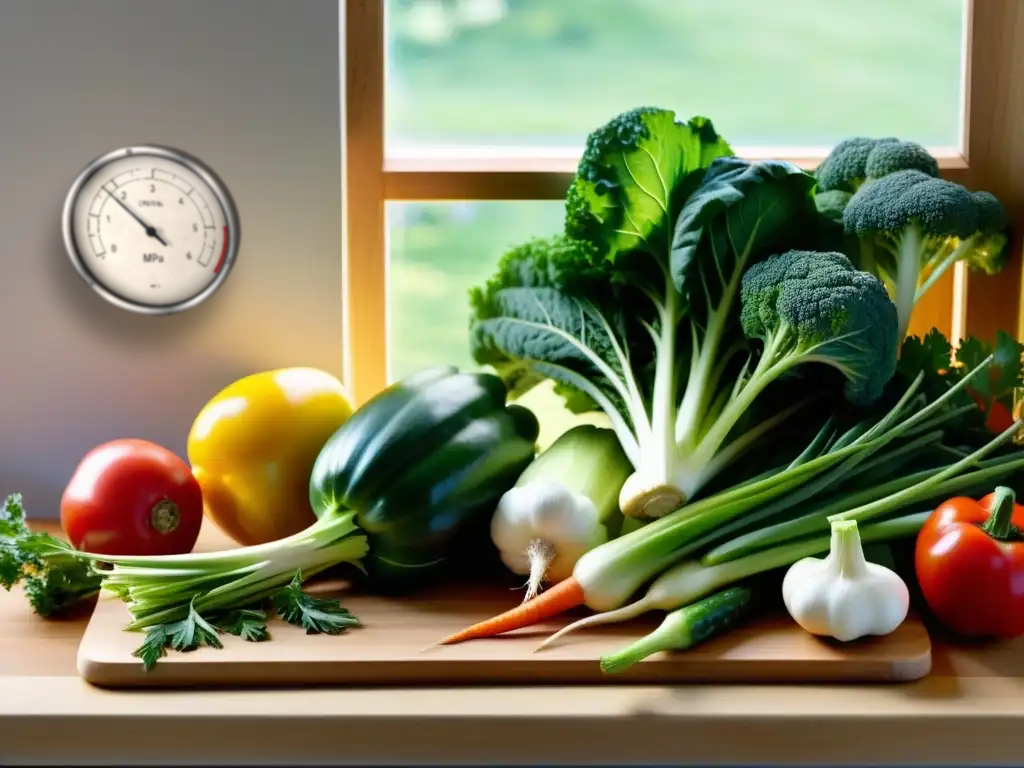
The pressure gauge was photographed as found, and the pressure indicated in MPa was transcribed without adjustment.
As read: 1.75 MPa
